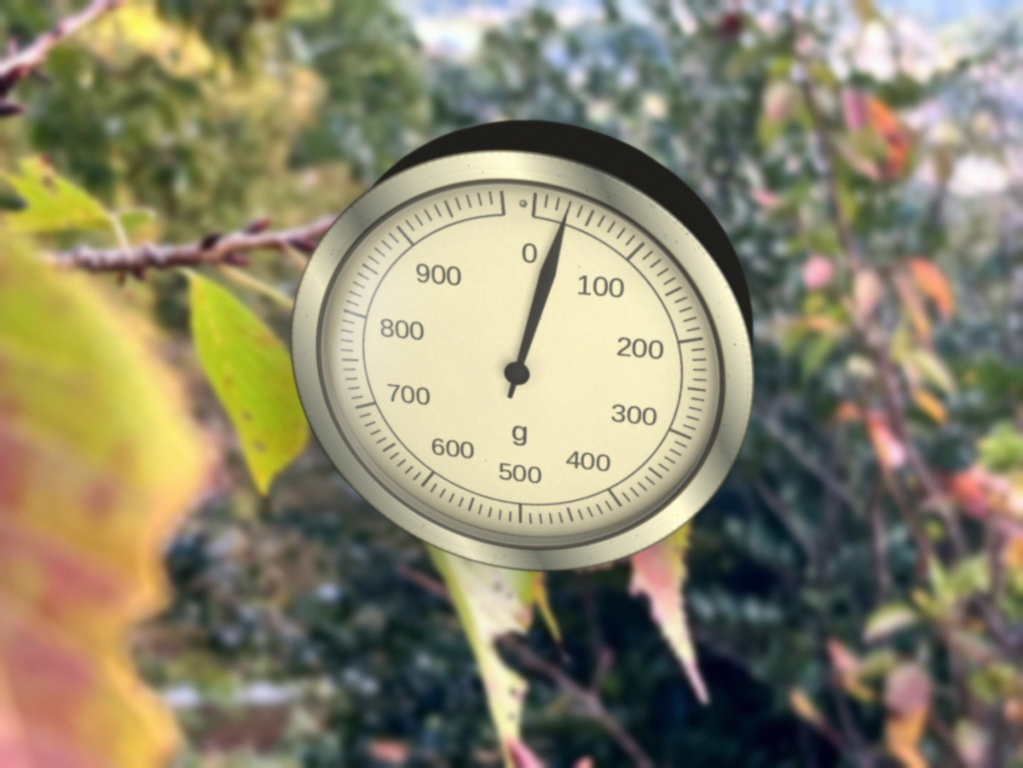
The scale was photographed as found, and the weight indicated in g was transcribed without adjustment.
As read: 30 g
